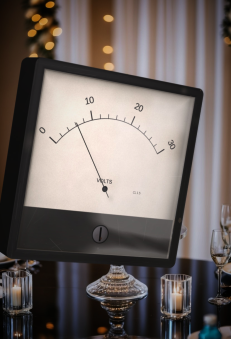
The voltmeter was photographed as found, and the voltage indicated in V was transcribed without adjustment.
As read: 6 V
